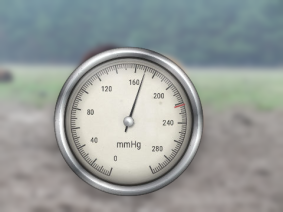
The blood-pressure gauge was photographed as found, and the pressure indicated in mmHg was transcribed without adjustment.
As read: 170 mmHg
